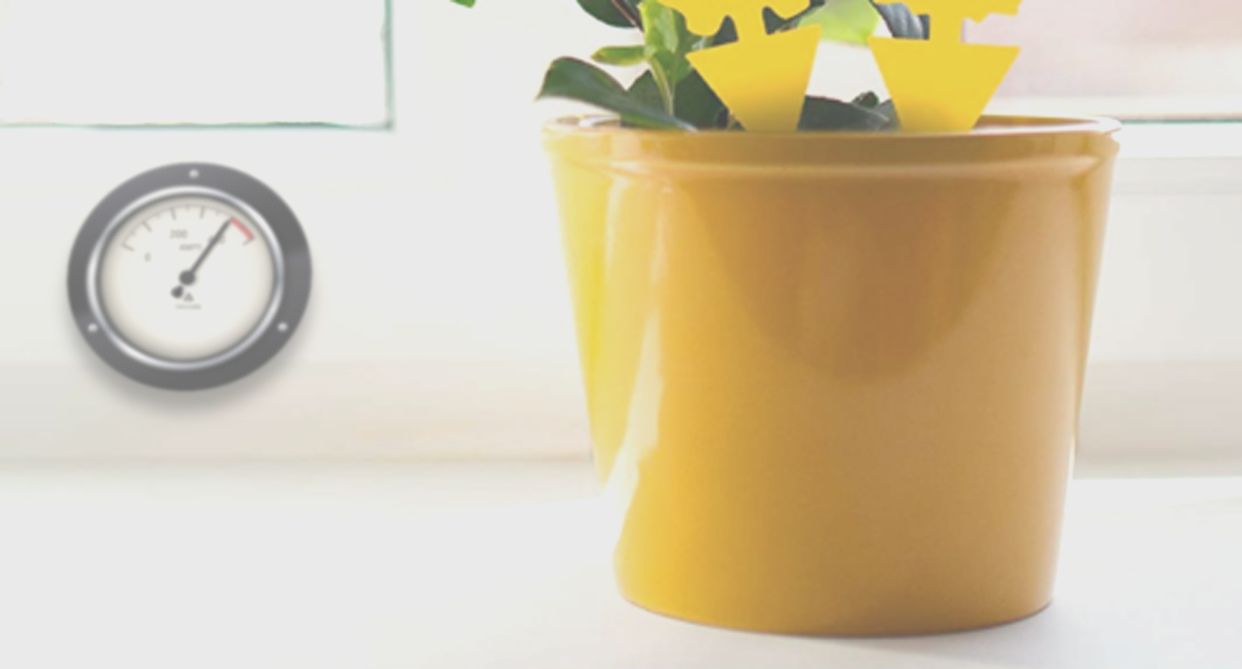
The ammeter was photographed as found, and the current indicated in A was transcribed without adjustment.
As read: 400 A
